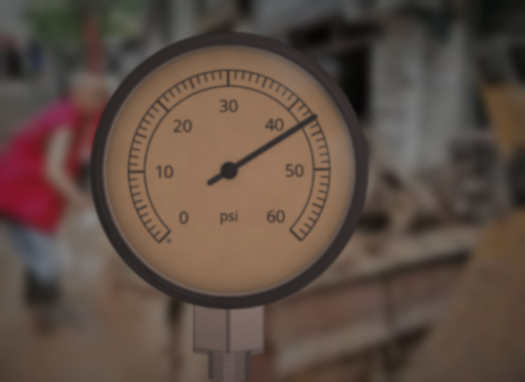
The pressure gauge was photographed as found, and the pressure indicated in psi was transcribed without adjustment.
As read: 43 psi
